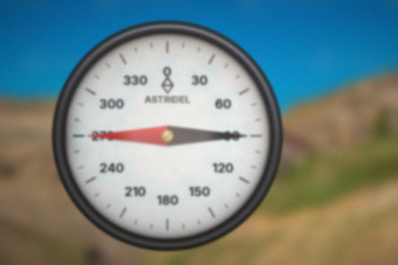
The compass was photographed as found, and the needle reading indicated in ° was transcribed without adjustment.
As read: 270 °
